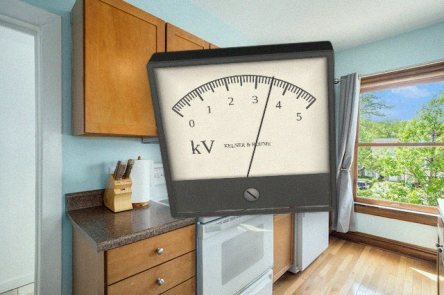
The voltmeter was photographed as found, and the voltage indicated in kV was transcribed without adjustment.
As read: 3.5 kV
